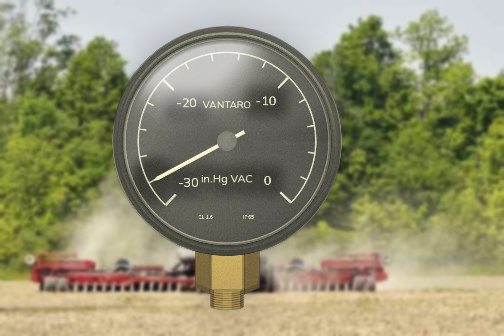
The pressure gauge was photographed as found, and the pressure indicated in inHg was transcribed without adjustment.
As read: -28 inHg
